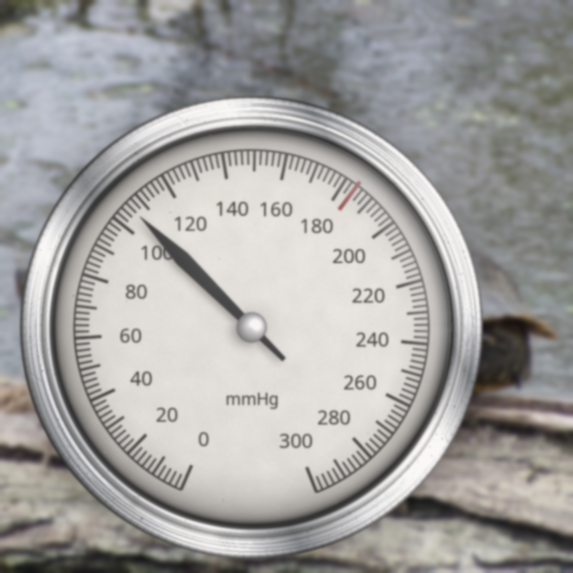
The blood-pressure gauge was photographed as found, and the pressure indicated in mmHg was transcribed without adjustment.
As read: 106 mmHg
